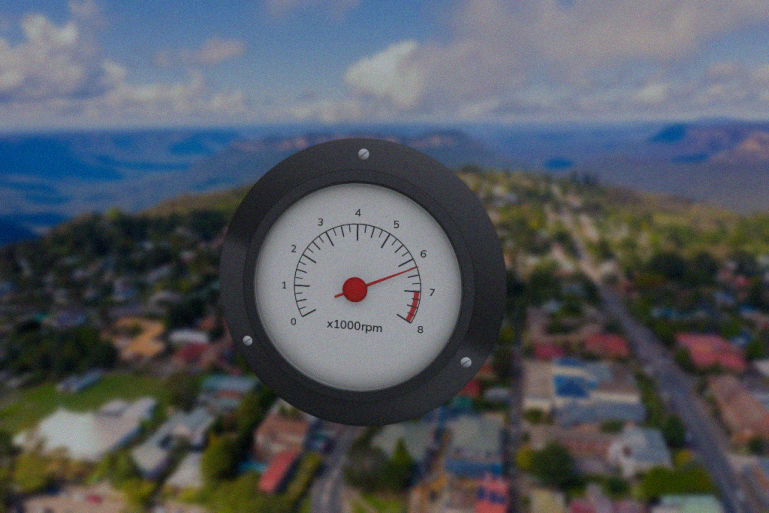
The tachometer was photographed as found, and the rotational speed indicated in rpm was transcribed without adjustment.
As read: 6250 rpm
